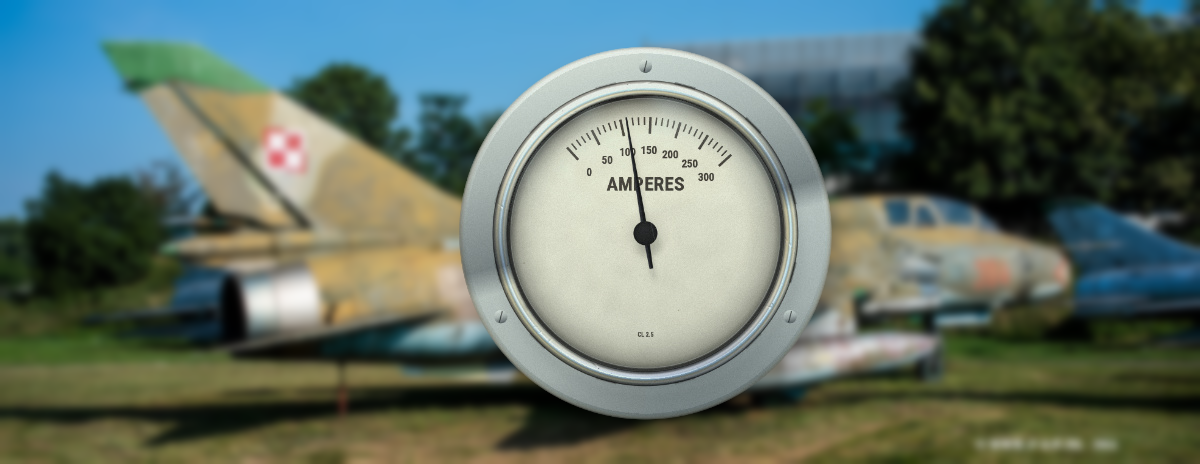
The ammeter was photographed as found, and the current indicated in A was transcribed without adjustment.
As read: 110 A
